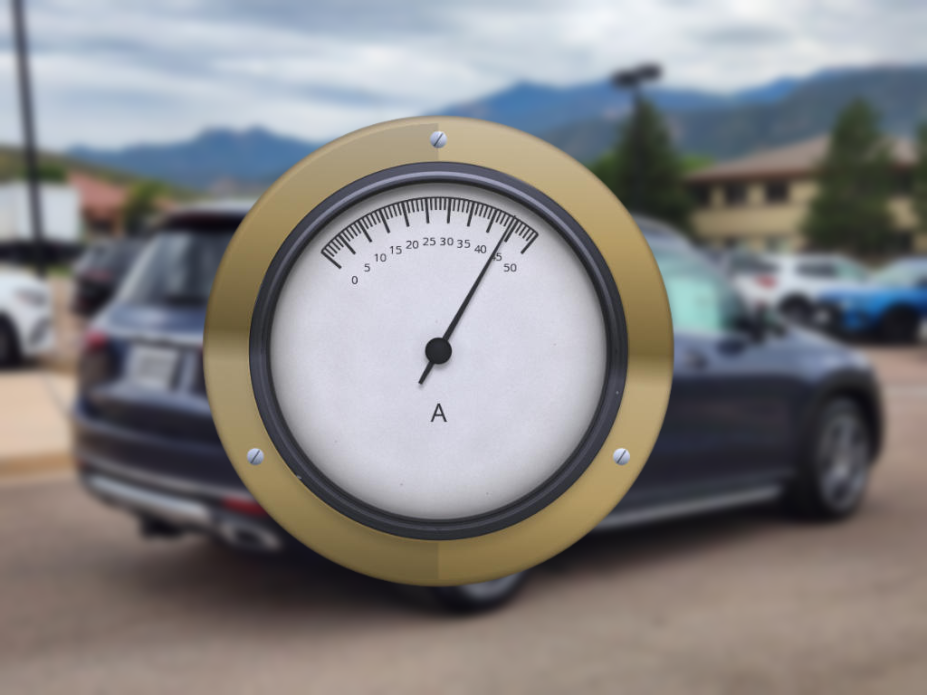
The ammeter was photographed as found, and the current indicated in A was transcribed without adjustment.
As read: 44 A
